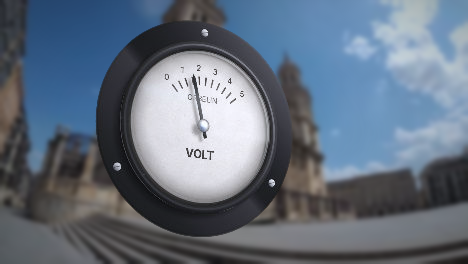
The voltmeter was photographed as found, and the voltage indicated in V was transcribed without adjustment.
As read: 1.5 V
